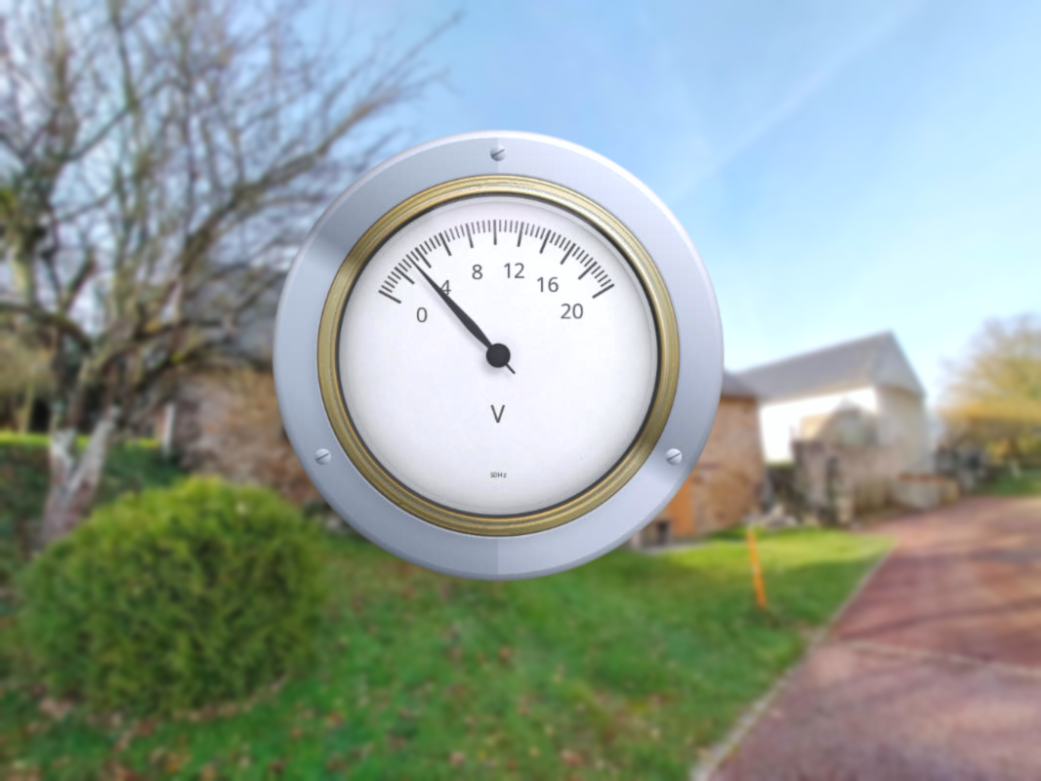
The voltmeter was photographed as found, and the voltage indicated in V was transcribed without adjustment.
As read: 3.2 V
